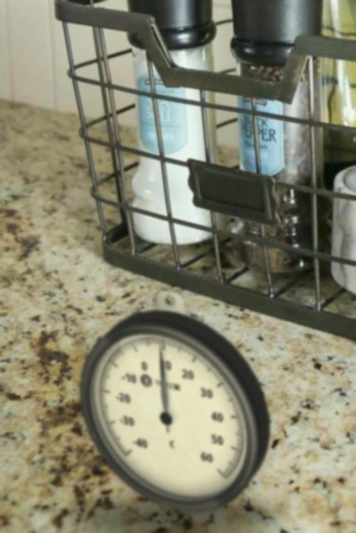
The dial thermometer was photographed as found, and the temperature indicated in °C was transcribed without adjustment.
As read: 10 °C
